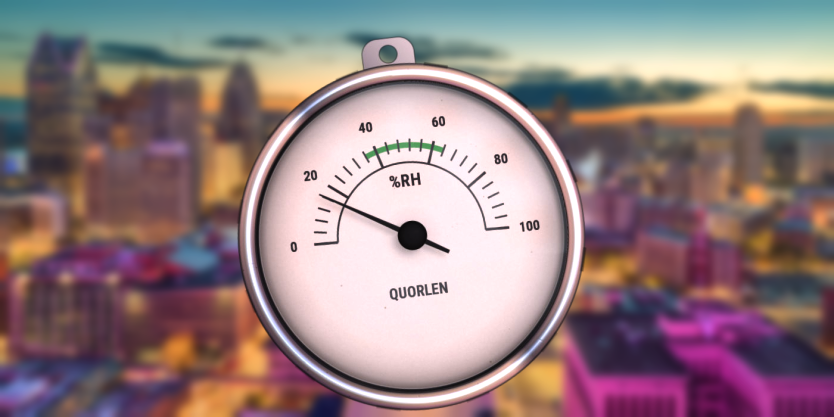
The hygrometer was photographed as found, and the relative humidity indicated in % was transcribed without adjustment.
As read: 16 %
